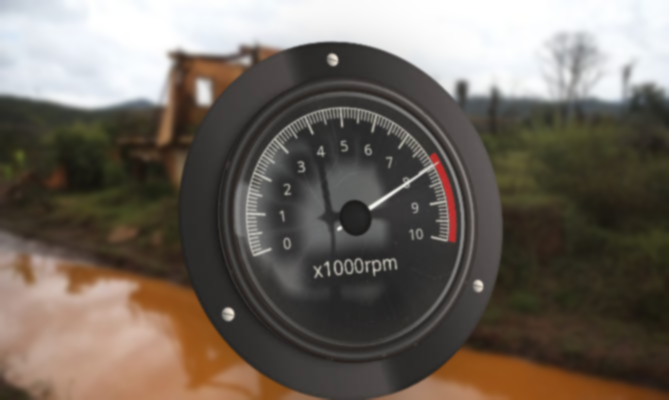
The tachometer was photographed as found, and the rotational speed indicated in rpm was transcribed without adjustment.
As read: 8000 rpm
